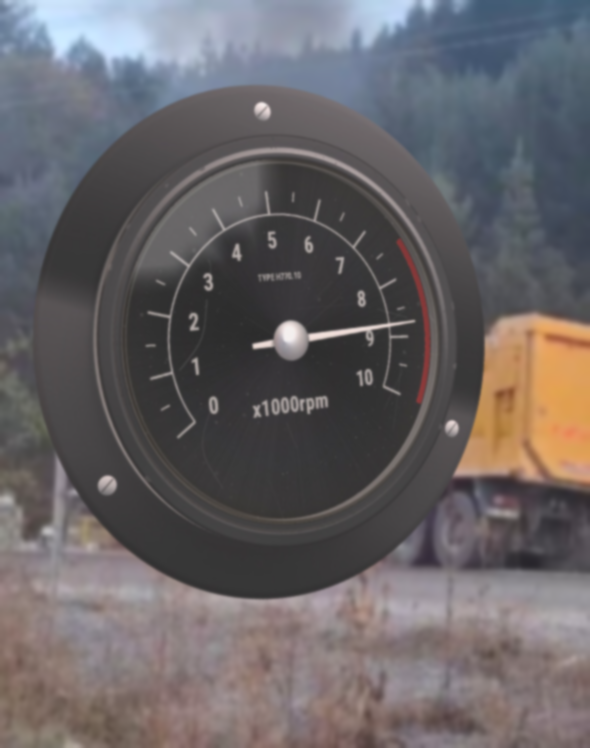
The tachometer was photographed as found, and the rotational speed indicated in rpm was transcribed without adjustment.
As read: 8750 rpm
